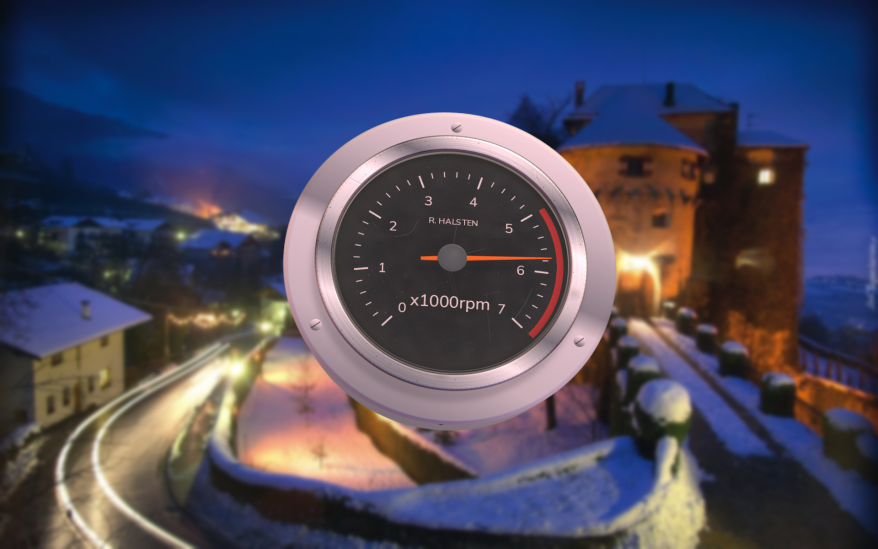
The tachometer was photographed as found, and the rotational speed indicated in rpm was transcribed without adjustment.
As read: 5800 rpm
